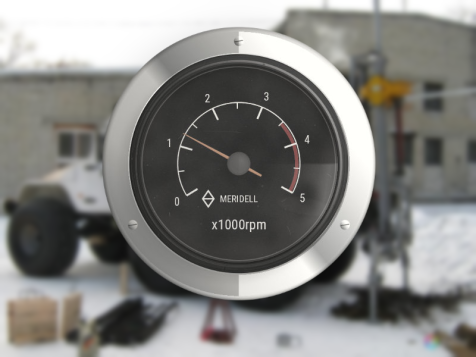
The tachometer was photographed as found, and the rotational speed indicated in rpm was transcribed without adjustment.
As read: 1250 rpm
